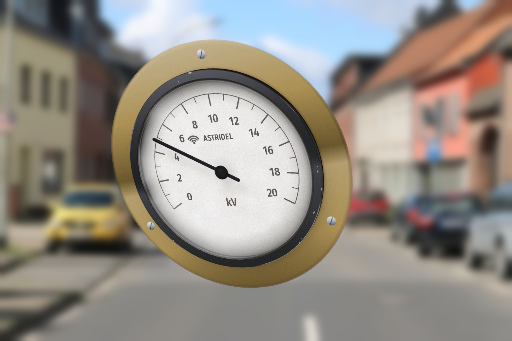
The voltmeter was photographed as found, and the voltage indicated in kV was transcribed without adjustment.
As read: 5 kV
